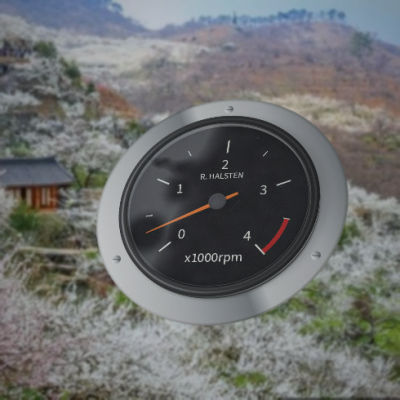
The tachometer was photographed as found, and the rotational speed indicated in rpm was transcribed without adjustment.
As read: 250 rpm
